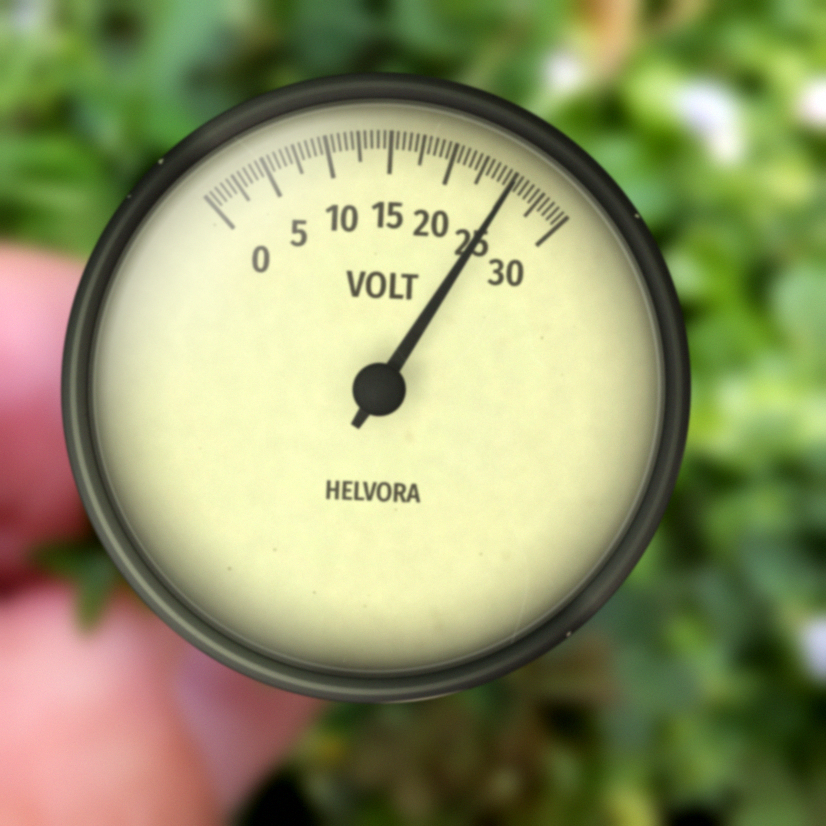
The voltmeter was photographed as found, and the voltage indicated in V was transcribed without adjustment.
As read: 25 V
